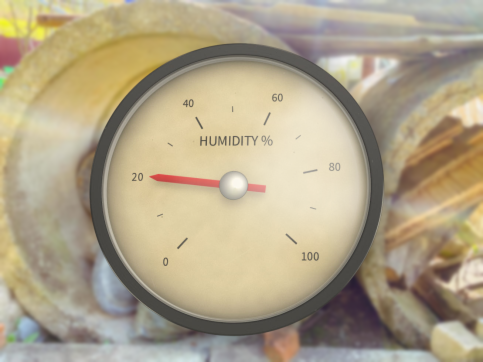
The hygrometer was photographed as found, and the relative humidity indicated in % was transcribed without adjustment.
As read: 20 %
